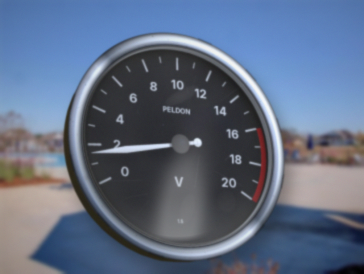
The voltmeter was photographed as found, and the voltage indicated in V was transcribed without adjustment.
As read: 1.5 V
